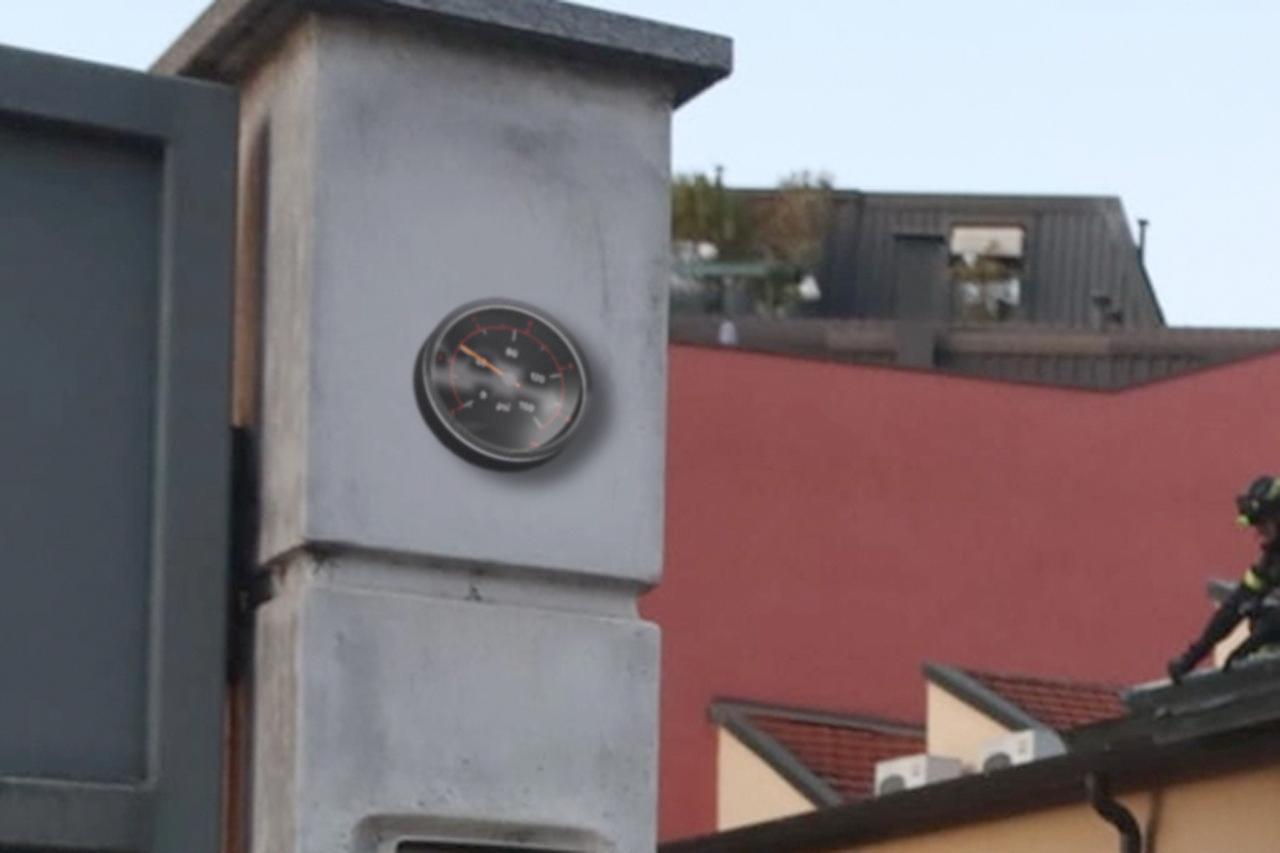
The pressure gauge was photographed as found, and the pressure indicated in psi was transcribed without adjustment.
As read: 40 psi
